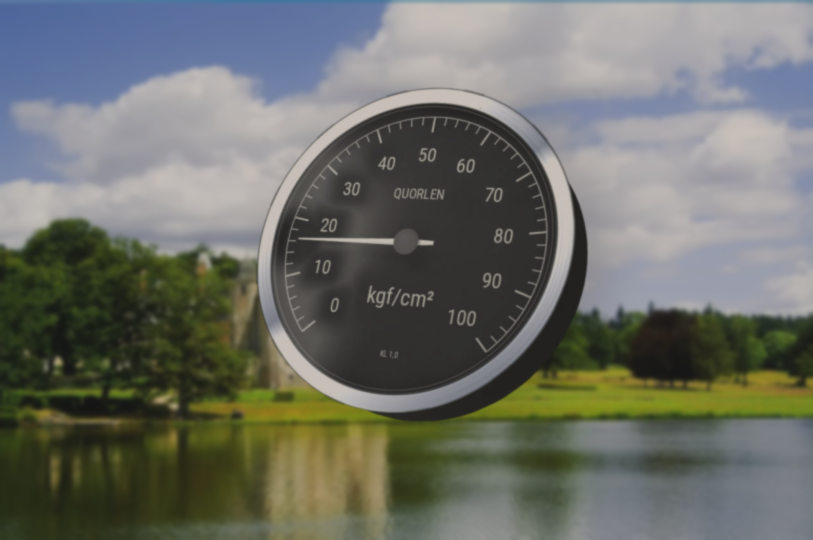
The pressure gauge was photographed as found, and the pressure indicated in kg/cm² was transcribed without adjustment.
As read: 16 kg/cm²
